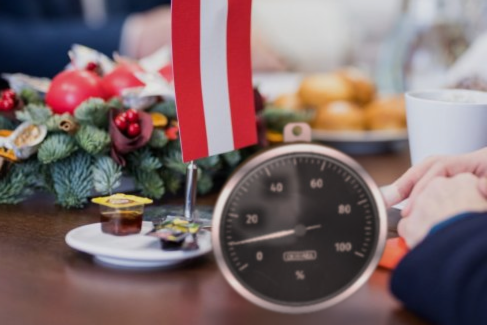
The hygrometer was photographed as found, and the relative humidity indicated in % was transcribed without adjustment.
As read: 10 %
